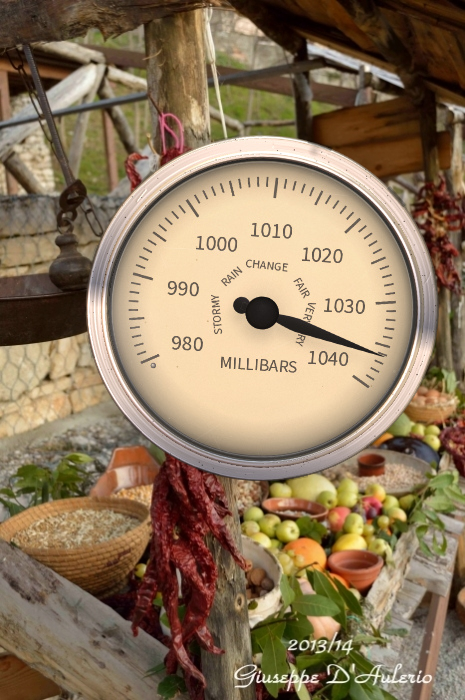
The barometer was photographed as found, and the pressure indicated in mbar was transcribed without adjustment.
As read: 1036 mbar
